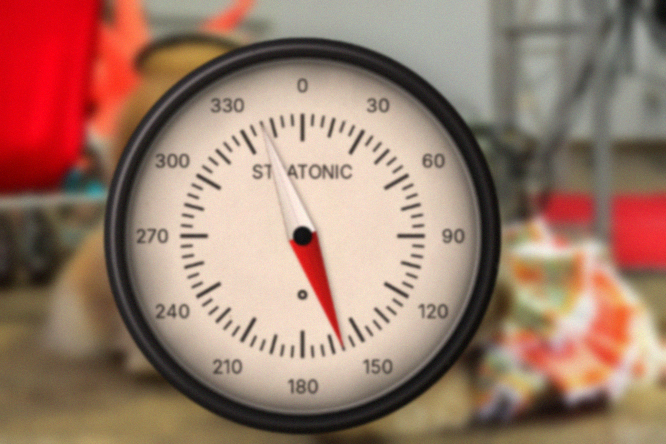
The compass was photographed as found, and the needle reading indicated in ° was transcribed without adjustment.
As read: 160 °
